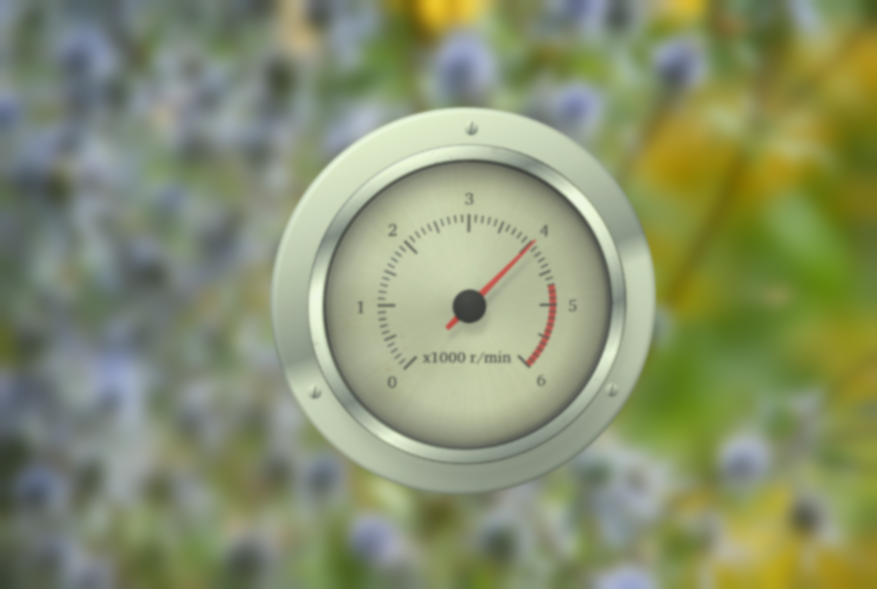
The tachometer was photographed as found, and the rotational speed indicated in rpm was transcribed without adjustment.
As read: 4000 rpm
